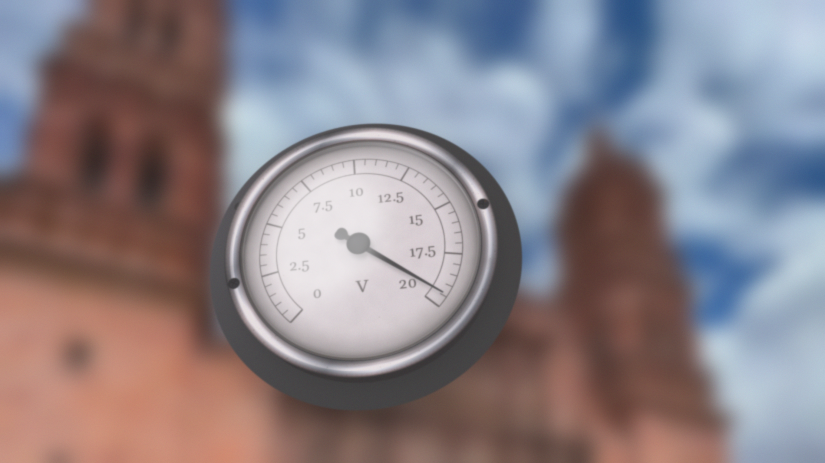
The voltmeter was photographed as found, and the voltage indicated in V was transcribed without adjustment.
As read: 19.5 V
